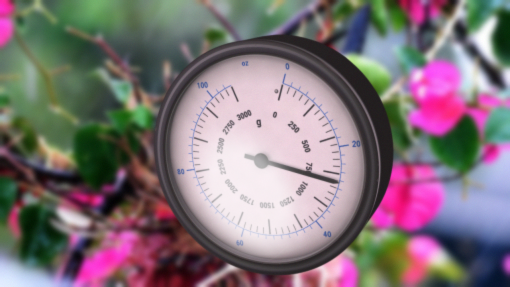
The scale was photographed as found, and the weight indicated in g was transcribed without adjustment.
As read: 800 g
